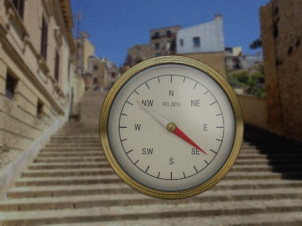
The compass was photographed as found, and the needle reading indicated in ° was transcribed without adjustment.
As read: 127.5 °
